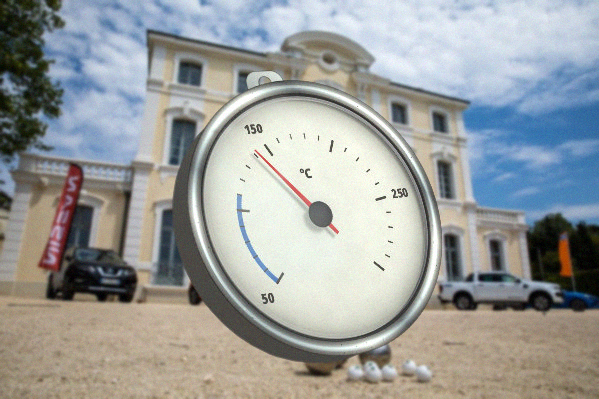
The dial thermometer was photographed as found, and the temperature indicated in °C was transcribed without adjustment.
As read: 140 °C
